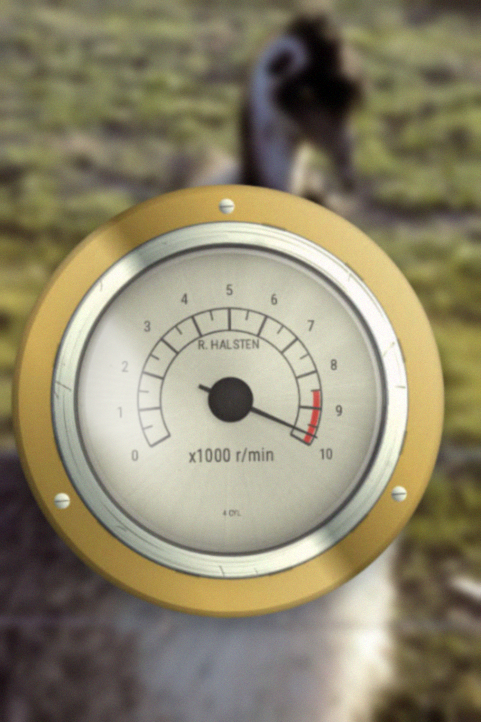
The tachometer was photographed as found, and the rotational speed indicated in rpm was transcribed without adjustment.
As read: 9750 rpm
